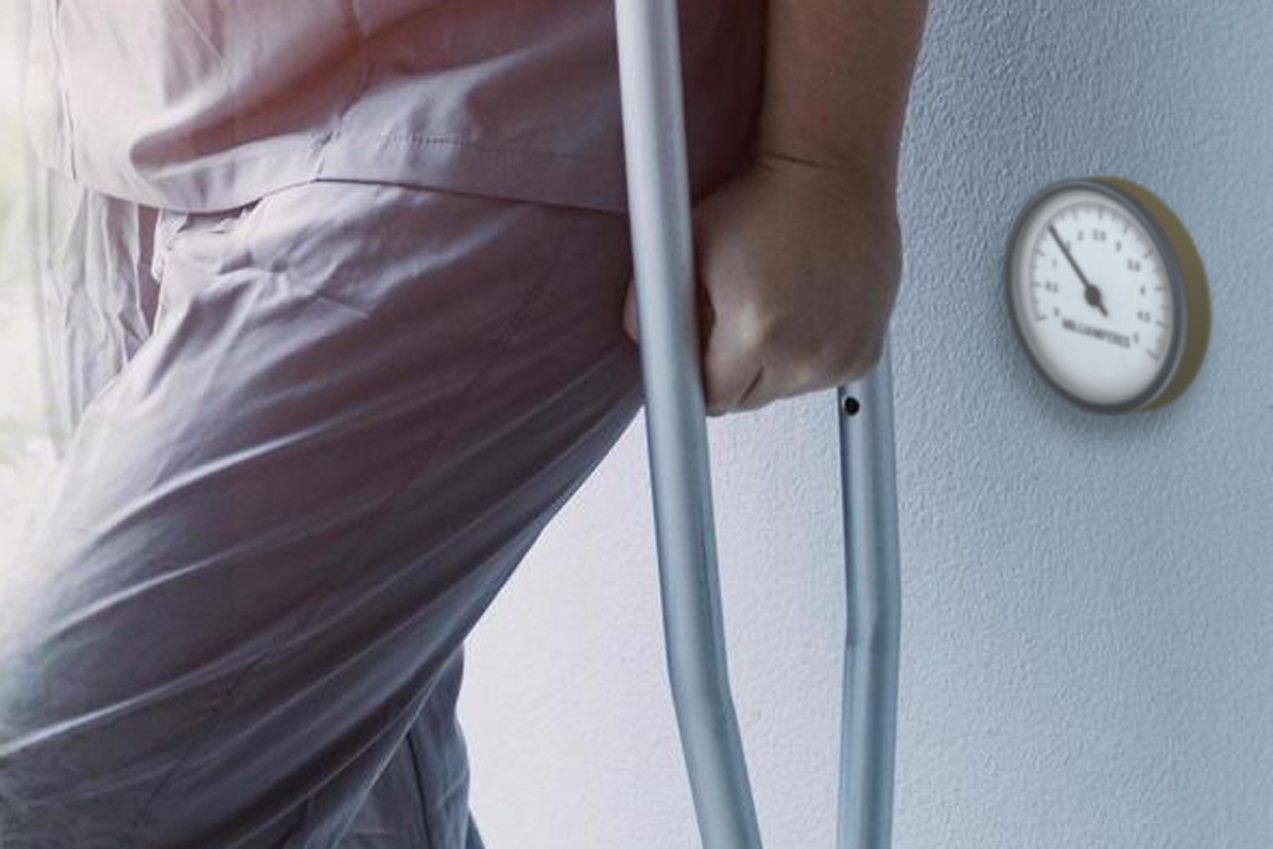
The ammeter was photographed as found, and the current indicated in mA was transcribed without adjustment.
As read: 1.5 mA
